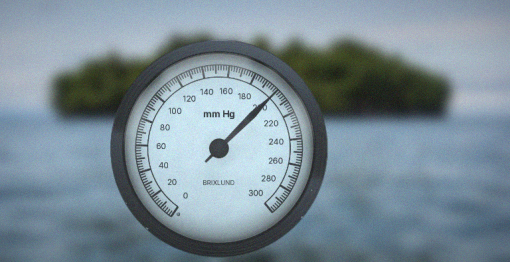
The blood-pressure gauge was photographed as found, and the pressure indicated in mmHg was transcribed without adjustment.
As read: 200 mmHg
